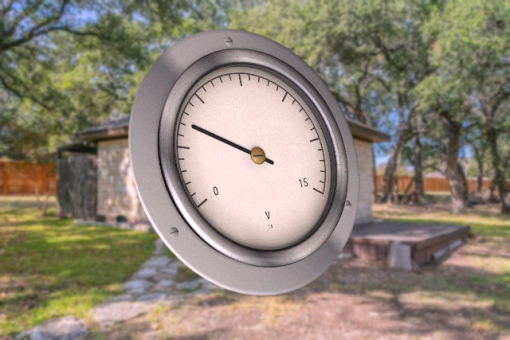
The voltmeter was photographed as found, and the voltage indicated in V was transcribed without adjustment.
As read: 3.5 V
